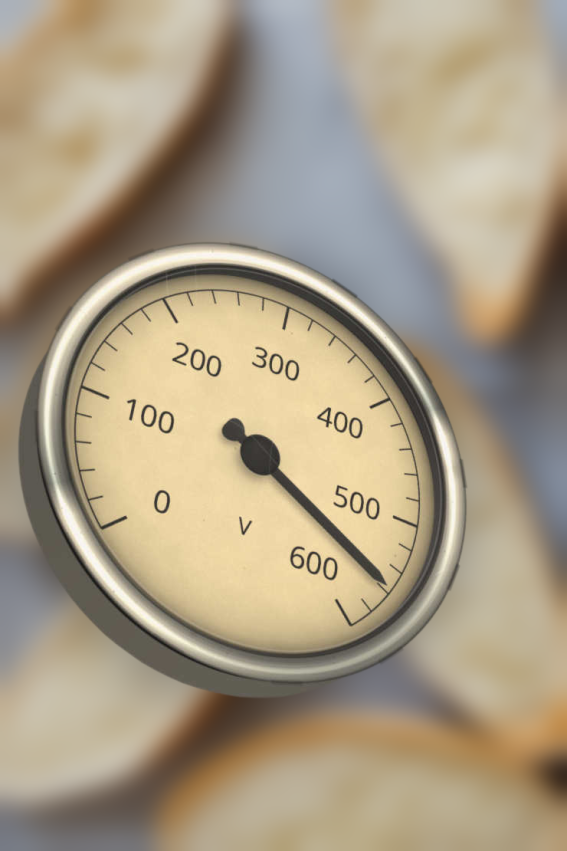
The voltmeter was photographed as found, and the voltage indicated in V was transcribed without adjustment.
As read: 560 V
